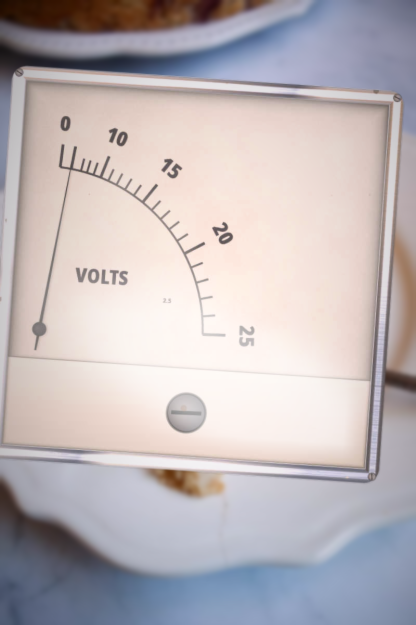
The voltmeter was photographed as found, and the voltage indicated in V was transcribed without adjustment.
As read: 5 V
